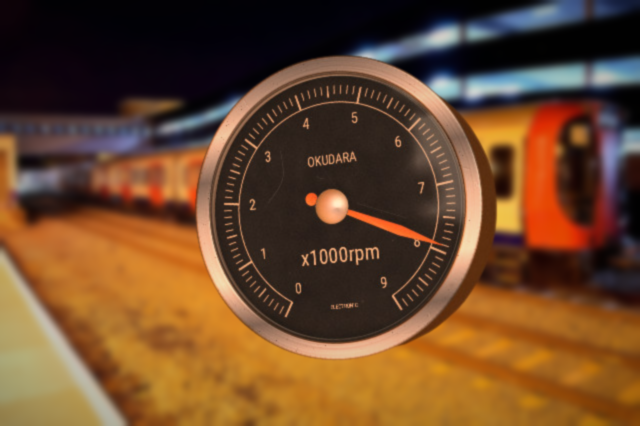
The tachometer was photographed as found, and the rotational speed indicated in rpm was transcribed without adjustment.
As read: 7900 rpm
